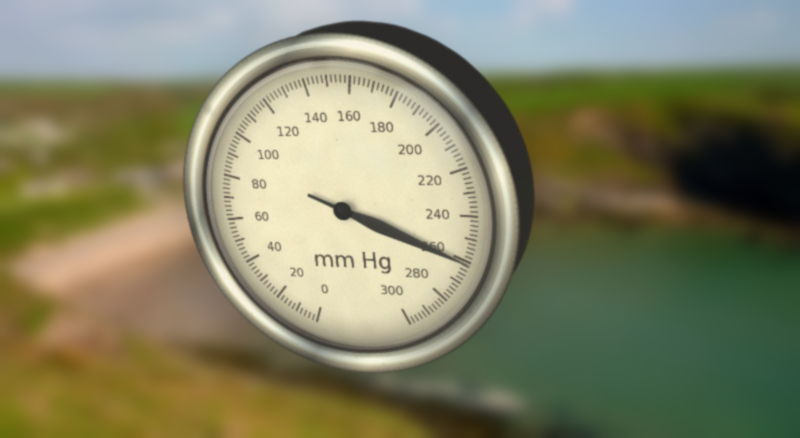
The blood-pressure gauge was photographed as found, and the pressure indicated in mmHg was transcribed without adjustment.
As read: 260 mmHg
